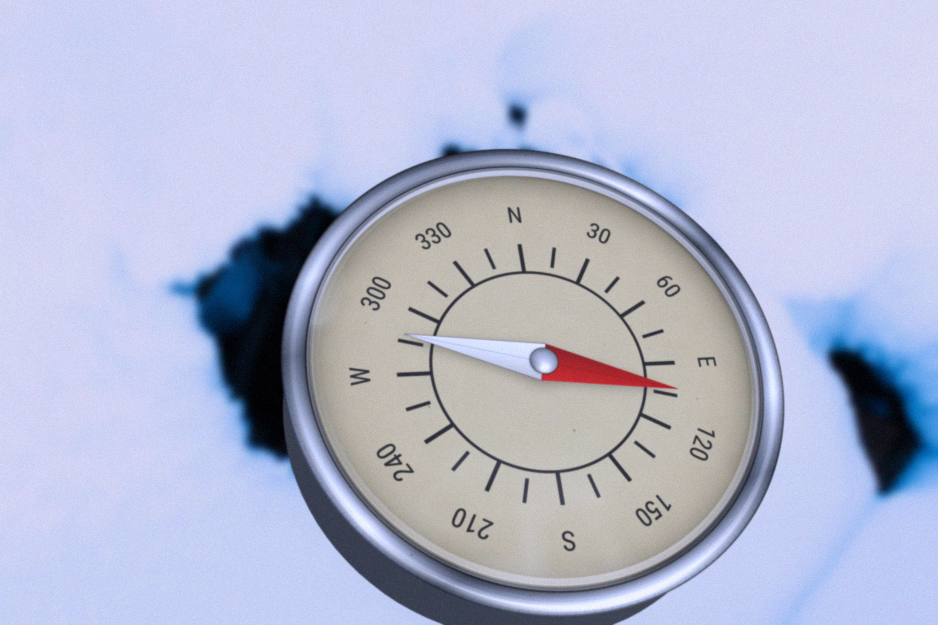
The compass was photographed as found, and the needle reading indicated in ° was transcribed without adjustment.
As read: 105 °
